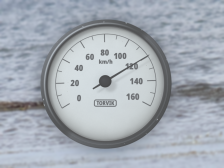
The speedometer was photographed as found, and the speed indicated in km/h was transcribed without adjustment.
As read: 120 km/h
